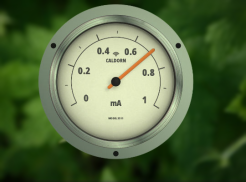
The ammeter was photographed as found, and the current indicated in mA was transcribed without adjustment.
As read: 0.7 mA
